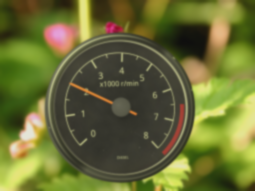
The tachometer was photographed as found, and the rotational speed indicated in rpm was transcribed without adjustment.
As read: 2000 rpm
